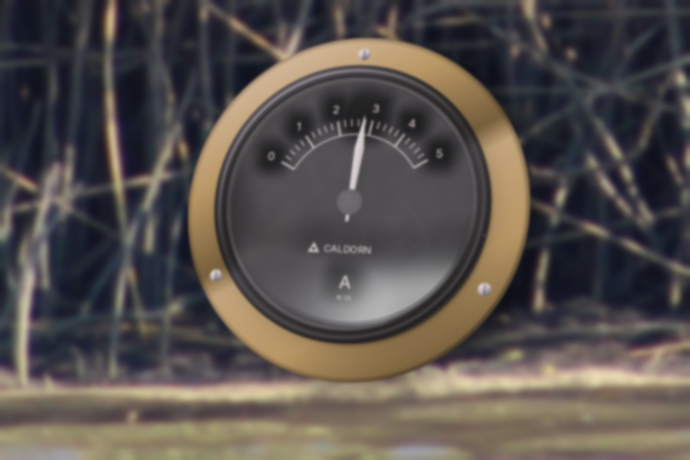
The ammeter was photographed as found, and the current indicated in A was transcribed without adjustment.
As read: 2.8 A
